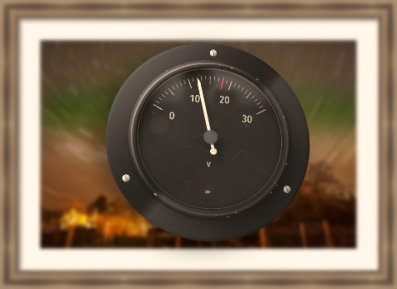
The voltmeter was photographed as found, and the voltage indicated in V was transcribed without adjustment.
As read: 12 V
